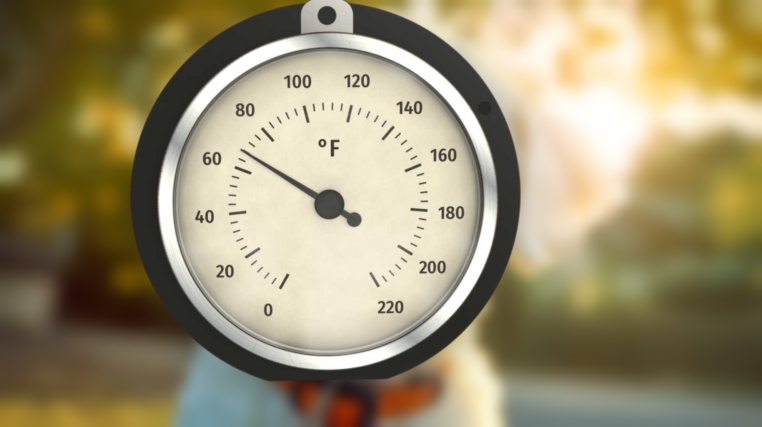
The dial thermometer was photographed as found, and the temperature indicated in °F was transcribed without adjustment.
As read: 68 °F
